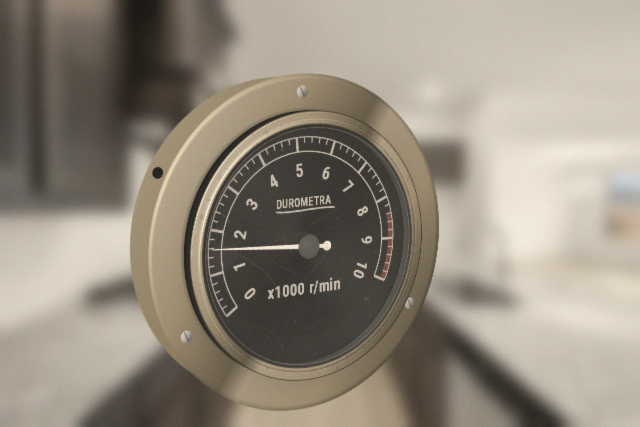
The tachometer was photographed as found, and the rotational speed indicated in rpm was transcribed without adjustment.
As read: 1600 rpm
